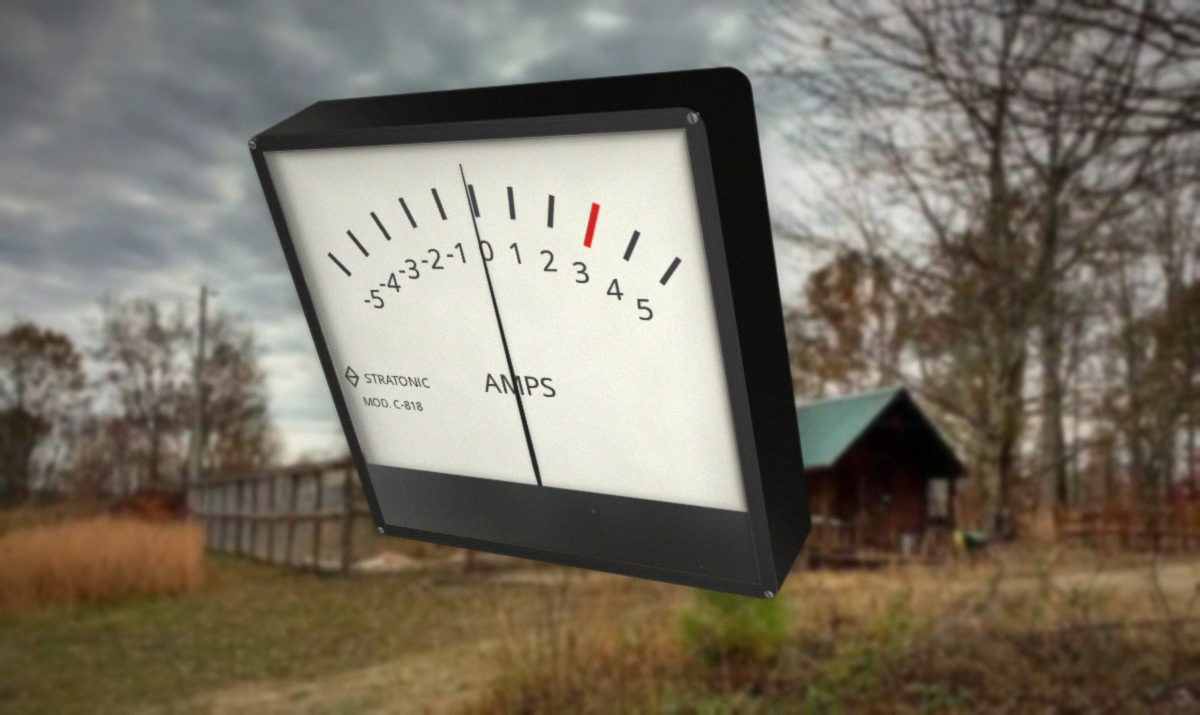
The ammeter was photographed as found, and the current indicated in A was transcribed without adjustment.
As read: 0 A
